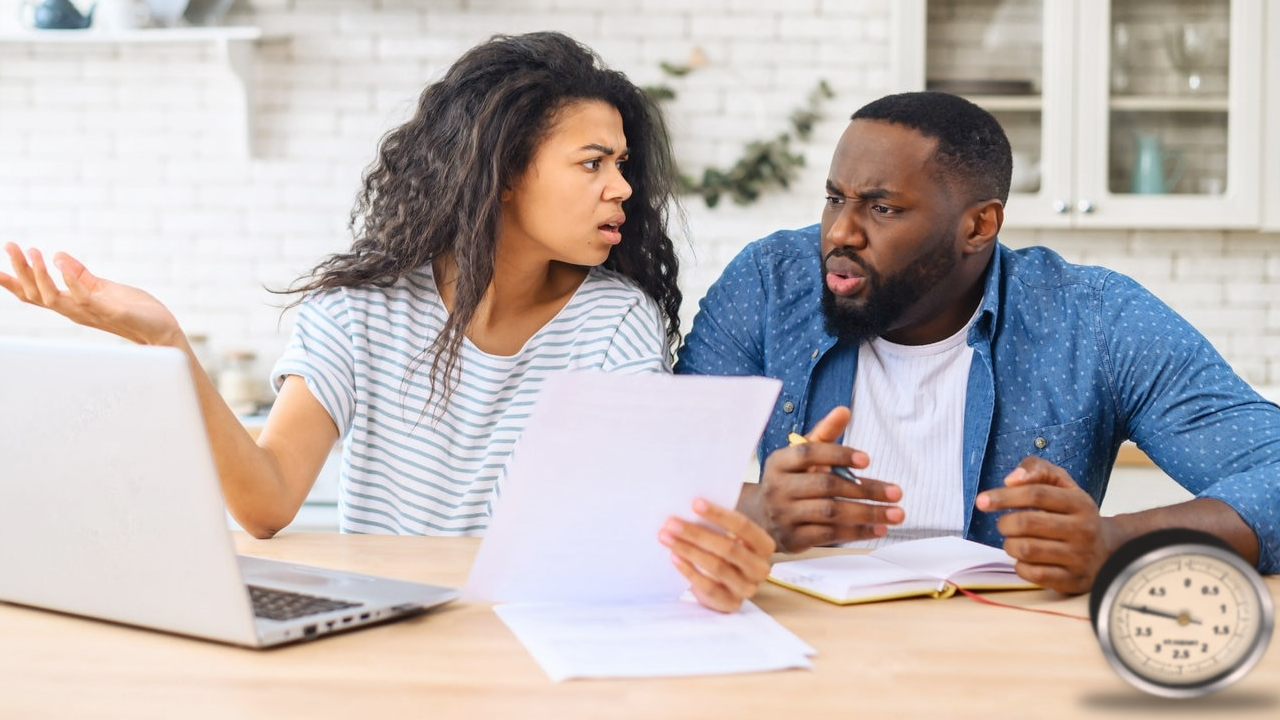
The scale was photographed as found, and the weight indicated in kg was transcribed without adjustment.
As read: 4 kg
